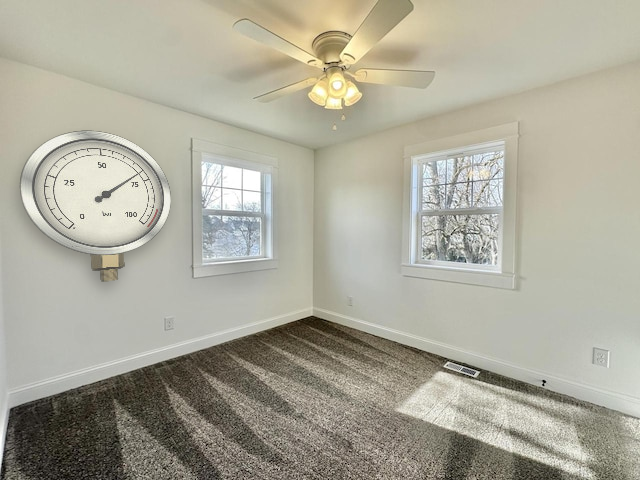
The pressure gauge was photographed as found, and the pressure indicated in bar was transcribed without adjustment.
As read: 70 bar
